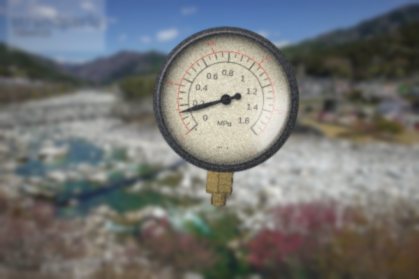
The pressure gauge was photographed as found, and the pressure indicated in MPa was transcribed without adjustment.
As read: 0.15 MPa
